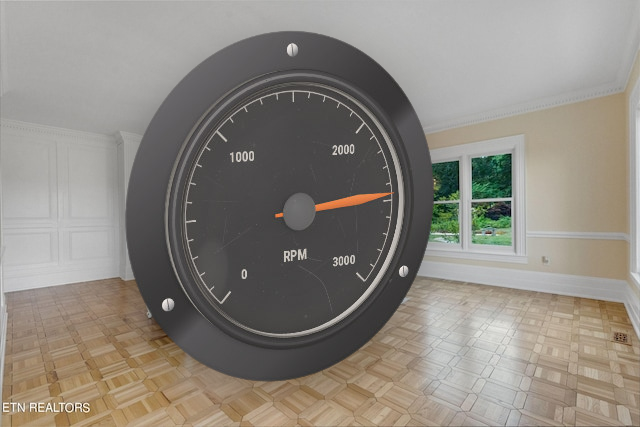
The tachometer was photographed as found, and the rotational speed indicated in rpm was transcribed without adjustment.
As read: 2450 rpm
